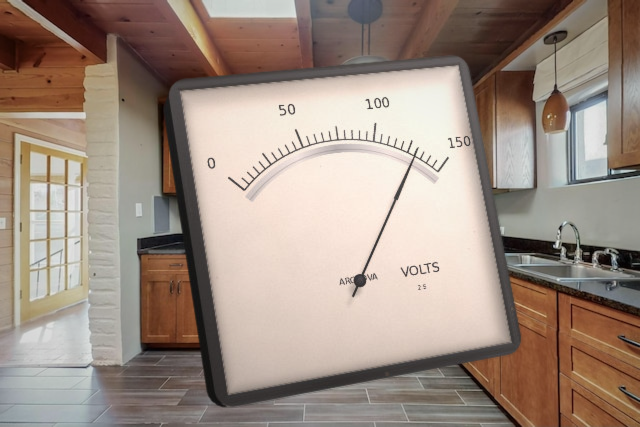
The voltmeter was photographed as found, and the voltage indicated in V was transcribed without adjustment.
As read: 130 V
